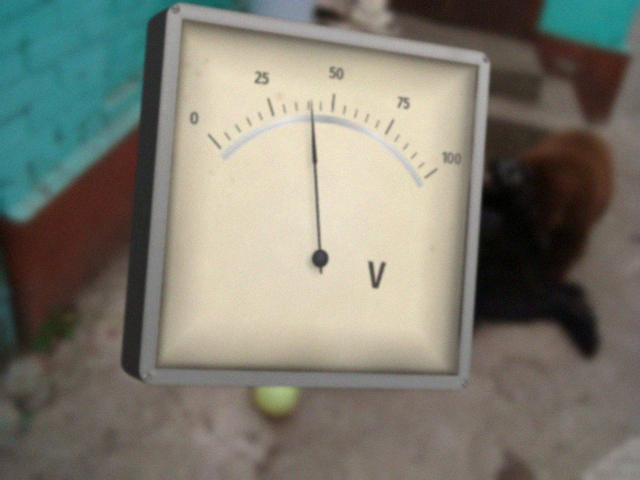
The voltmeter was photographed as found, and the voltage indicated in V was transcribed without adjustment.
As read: 40 V
